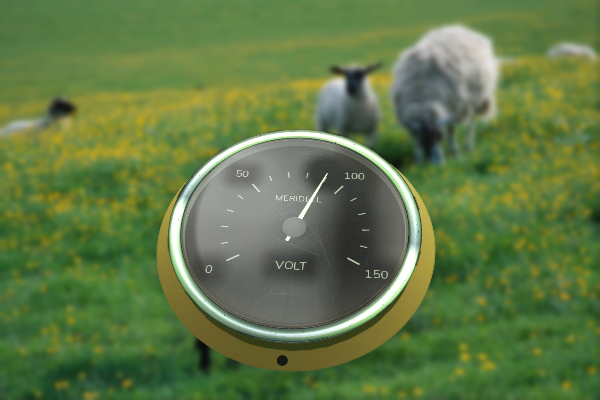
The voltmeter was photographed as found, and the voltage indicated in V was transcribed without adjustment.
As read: 90 V
